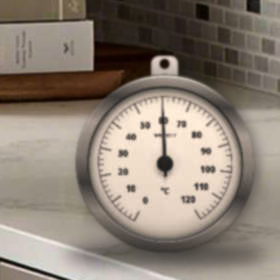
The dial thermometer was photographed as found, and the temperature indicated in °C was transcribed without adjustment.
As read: 60 °C
